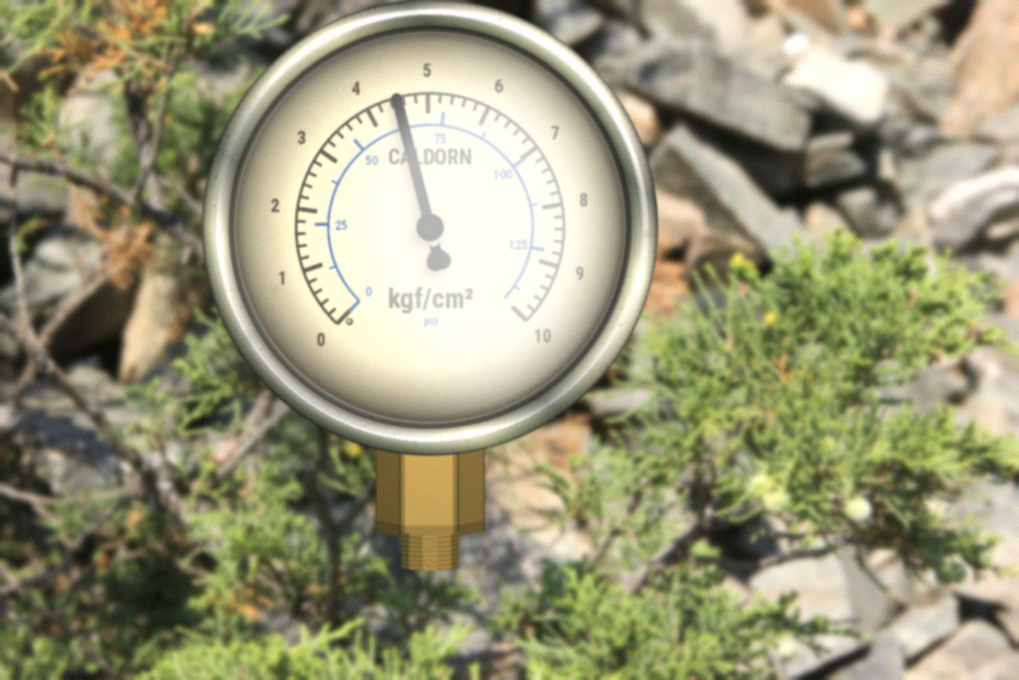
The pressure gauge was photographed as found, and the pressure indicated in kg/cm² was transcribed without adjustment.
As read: 4.5 kg/cm²
